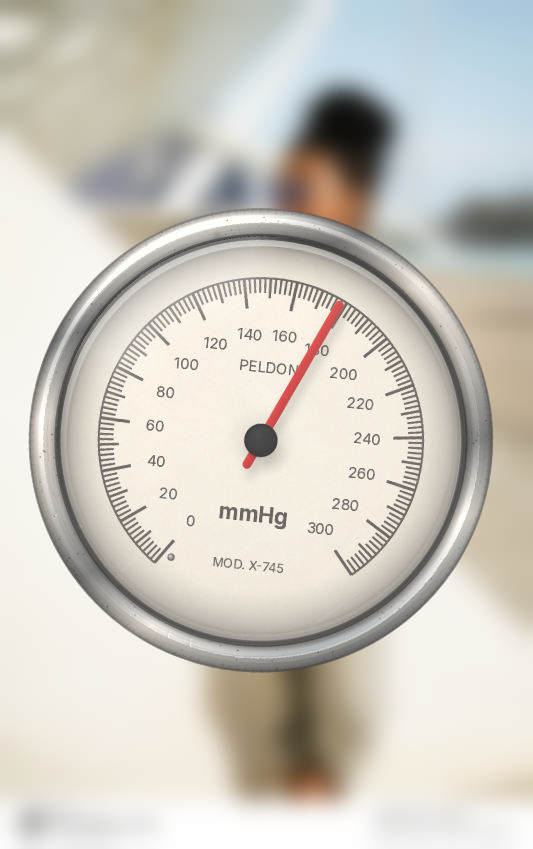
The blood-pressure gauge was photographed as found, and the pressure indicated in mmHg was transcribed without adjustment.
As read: 178 mmHg
